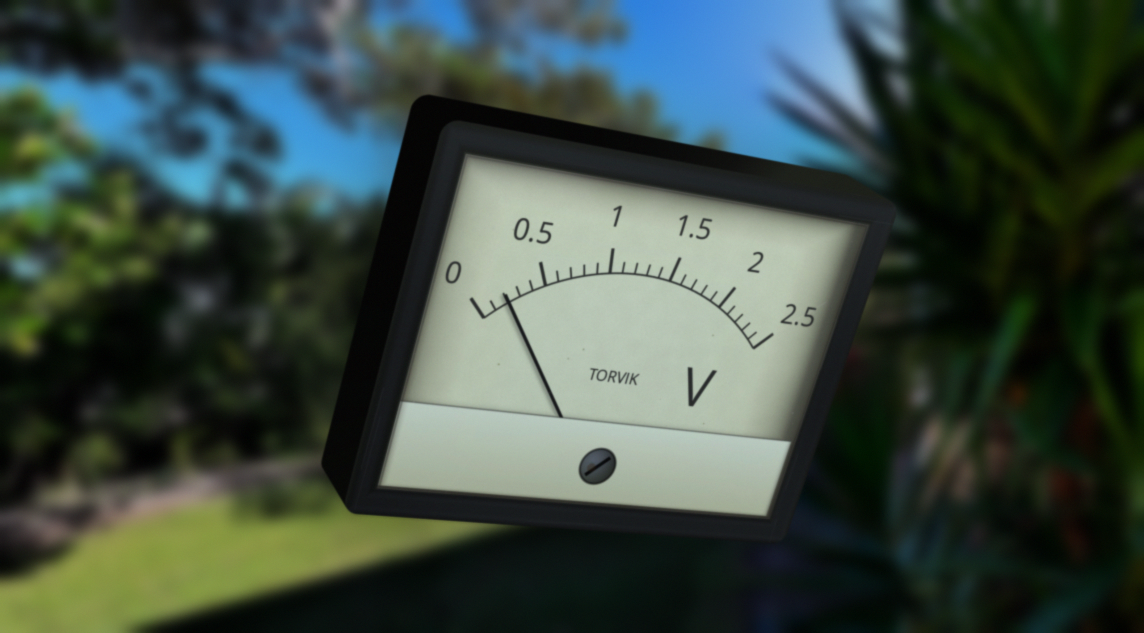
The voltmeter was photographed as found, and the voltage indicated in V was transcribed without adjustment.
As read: 0.2 V
